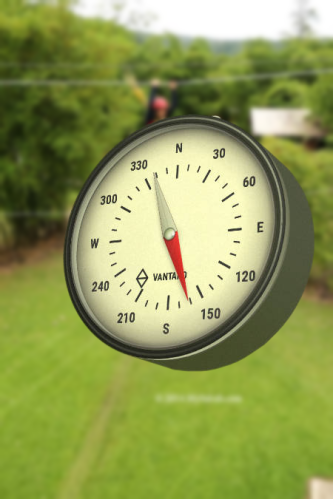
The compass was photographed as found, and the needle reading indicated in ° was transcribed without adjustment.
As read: 160 °
